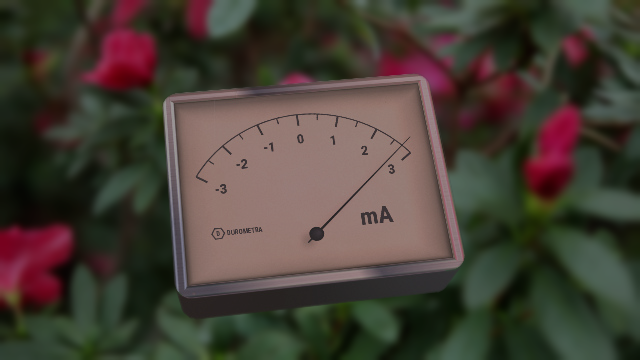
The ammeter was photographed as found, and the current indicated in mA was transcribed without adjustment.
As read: 2.75 mA
